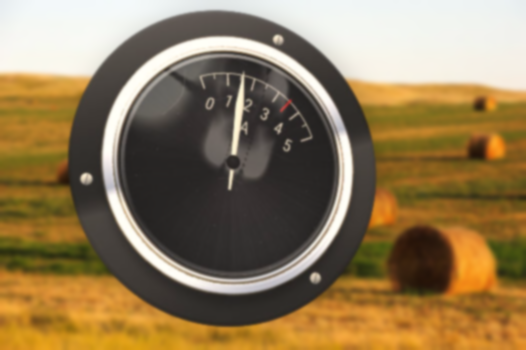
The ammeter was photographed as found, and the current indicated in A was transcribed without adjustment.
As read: 1.5 A
